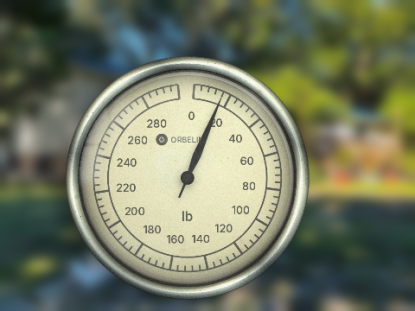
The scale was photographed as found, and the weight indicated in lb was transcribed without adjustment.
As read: 16 lb
